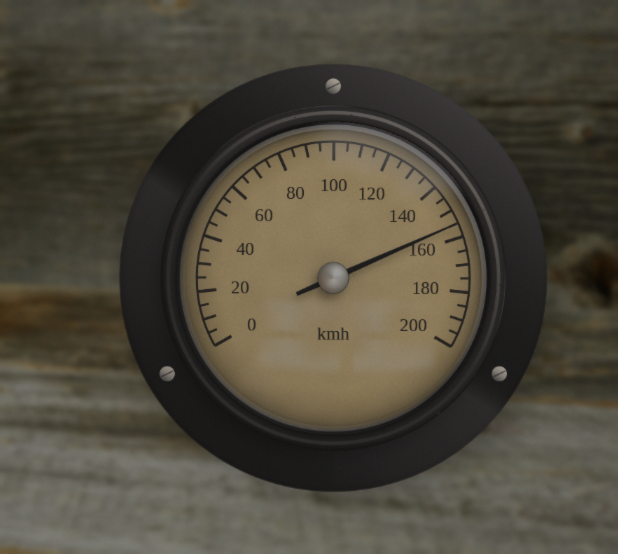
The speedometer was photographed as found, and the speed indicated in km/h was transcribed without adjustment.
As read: 155 km/h
